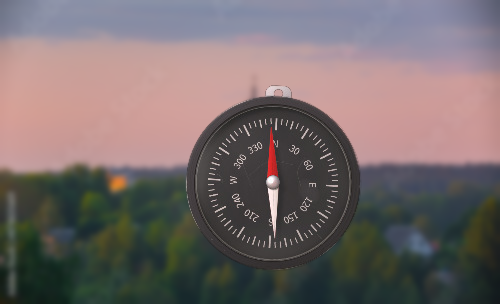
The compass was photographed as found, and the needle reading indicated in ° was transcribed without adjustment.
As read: 355 °
